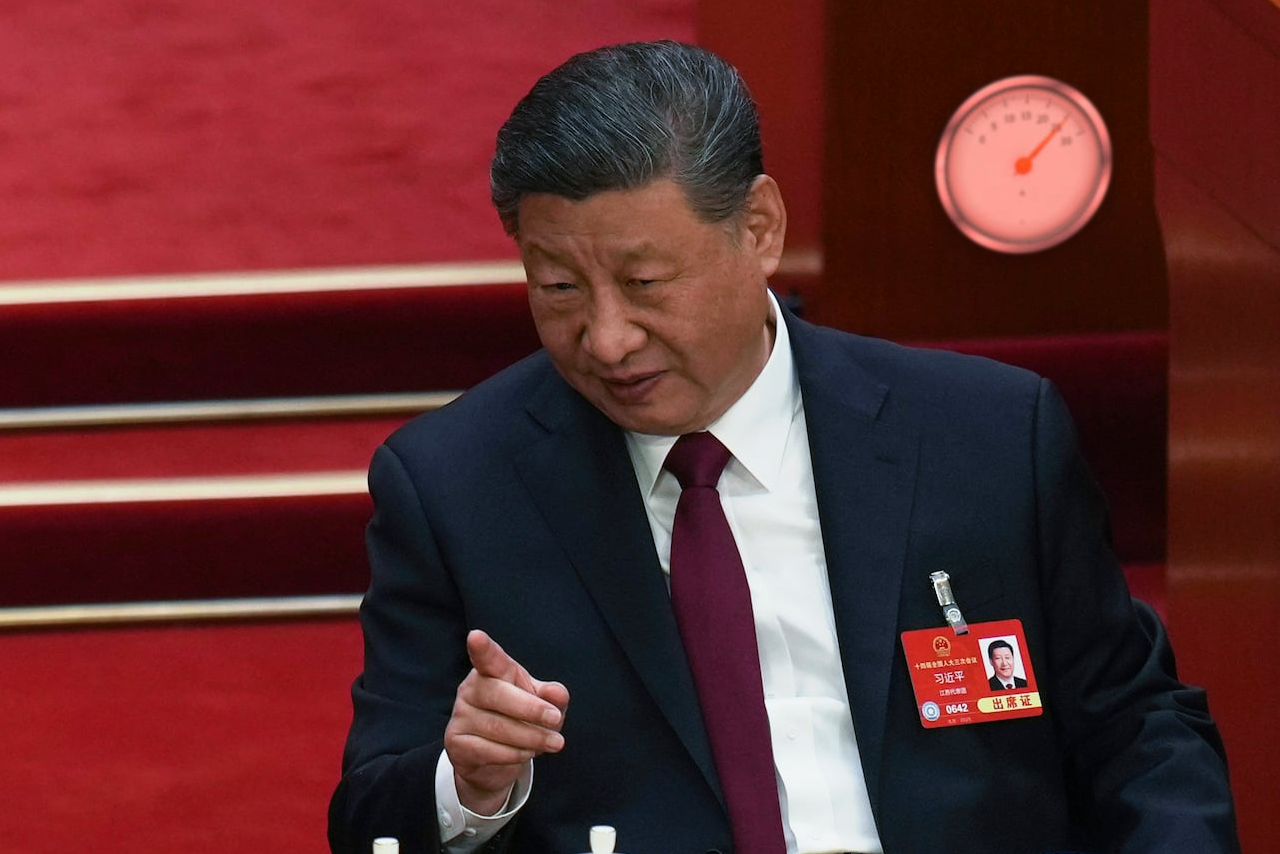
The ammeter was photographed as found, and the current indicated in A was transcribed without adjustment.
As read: 25 A
